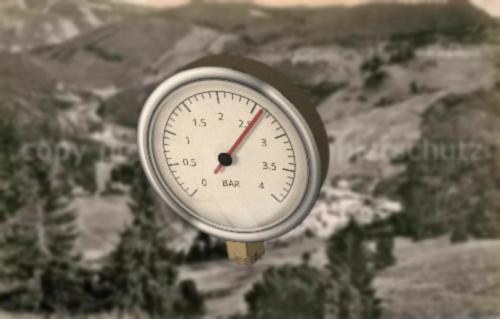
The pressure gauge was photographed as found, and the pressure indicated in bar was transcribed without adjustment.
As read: 2.6 bar
